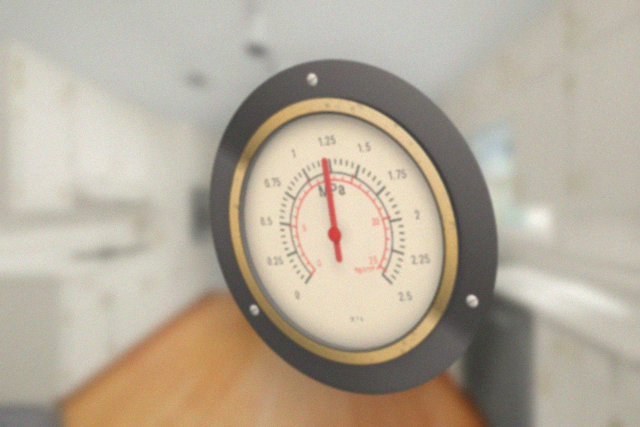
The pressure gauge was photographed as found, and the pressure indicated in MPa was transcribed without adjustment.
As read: 1.25 MPa
